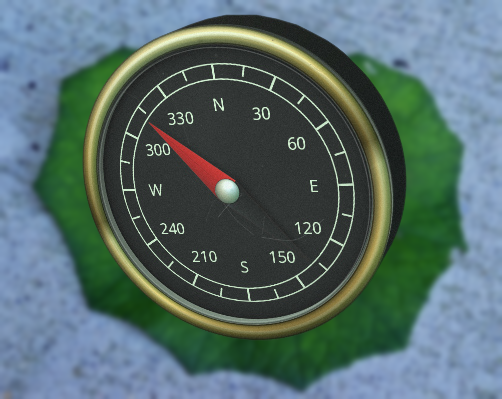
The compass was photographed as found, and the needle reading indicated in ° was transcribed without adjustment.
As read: 315 °
